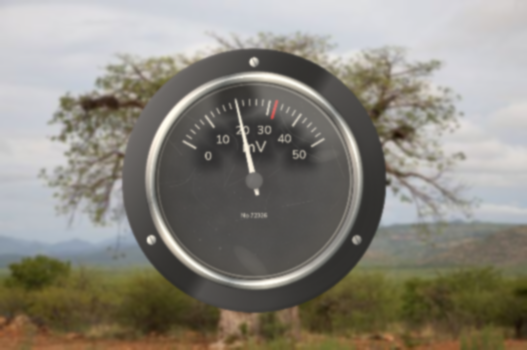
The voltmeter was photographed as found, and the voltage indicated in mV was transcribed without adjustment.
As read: 20 mV
